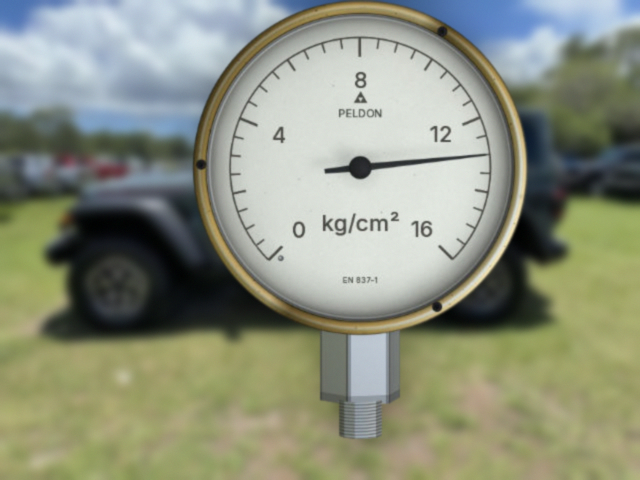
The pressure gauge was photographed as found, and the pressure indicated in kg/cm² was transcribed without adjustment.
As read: 13 kg/cm²
